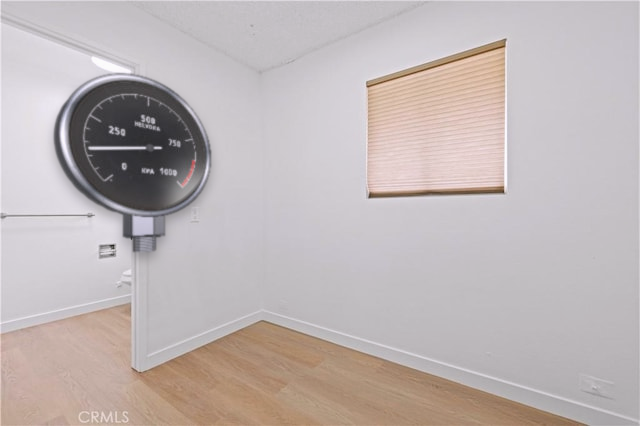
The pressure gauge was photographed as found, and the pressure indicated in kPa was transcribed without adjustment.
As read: 125 kPa
